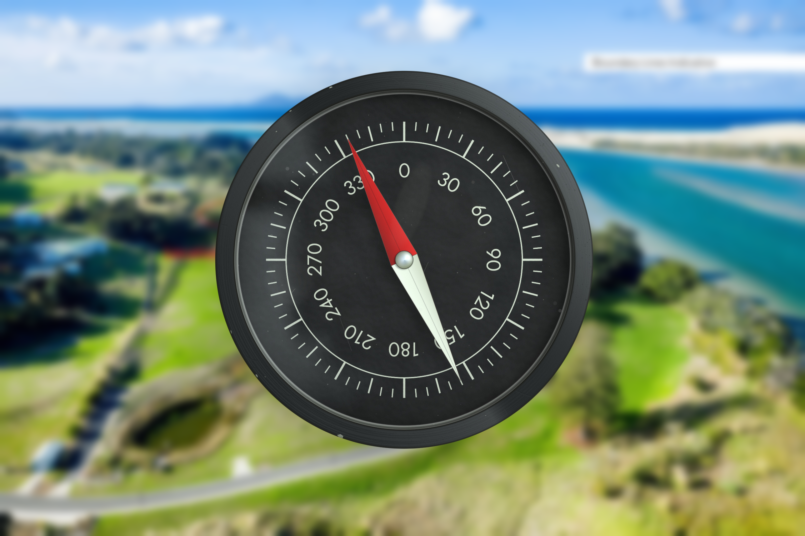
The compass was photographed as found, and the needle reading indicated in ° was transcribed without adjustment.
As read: 335 °
